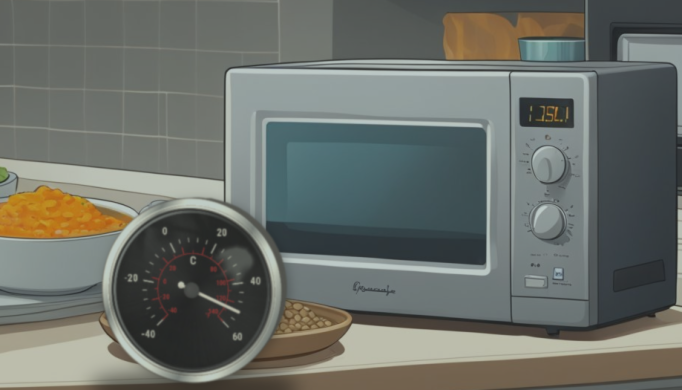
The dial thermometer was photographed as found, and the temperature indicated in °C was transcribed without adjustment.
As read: 52 °C
